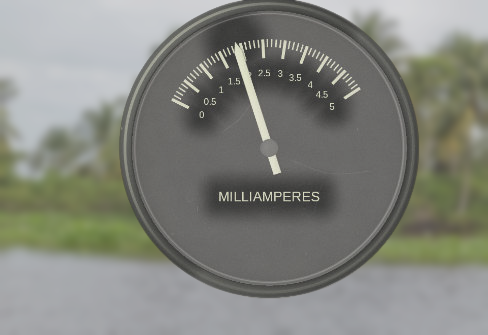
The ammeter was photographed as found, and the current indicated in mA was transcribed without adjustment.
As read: 1.9 mA
